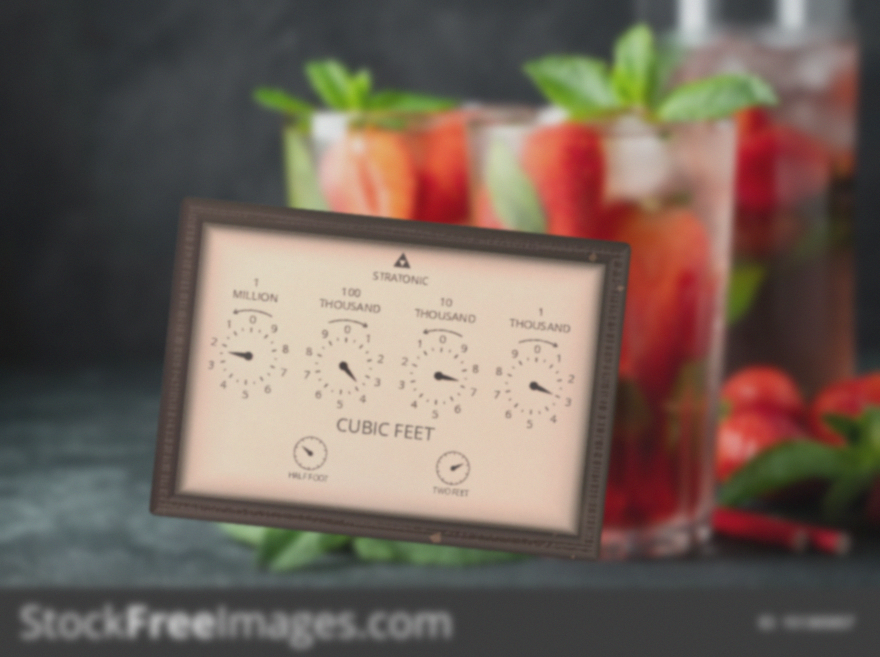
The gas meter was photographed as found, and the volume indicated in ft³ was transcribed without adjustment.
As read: 237300 ft³
